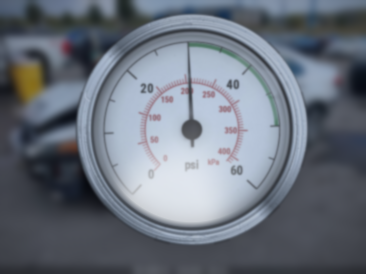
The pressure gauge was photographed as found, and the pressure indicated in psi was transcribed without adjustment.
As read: 30 psi
